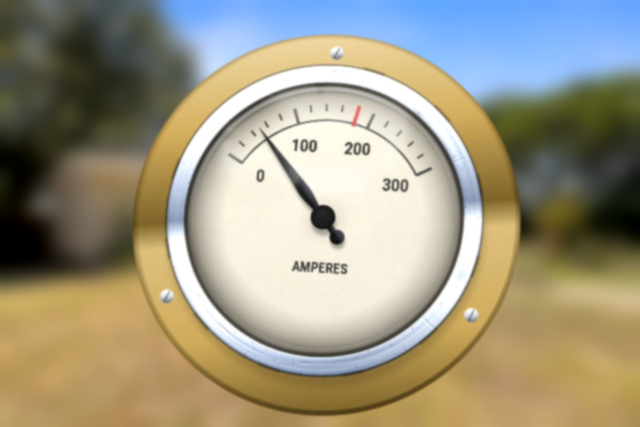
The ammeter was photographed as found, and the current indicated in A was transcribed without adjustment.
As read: 50 A
